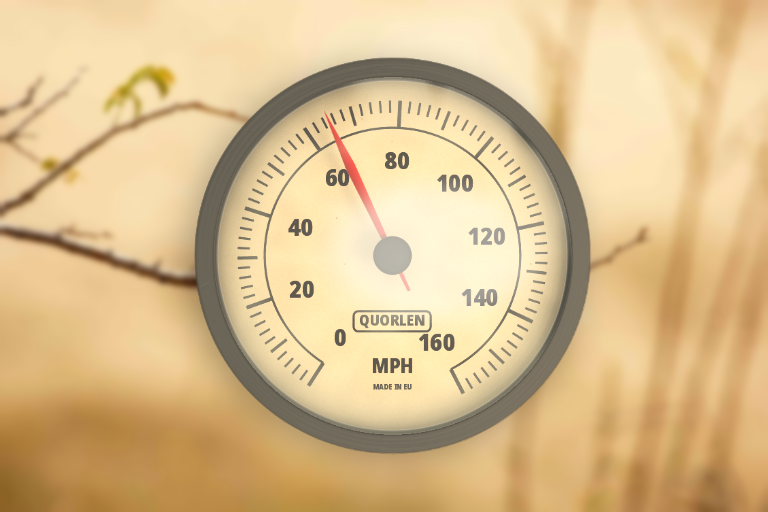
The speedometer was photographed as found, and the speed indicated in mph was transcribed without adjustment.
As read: 65 mph
